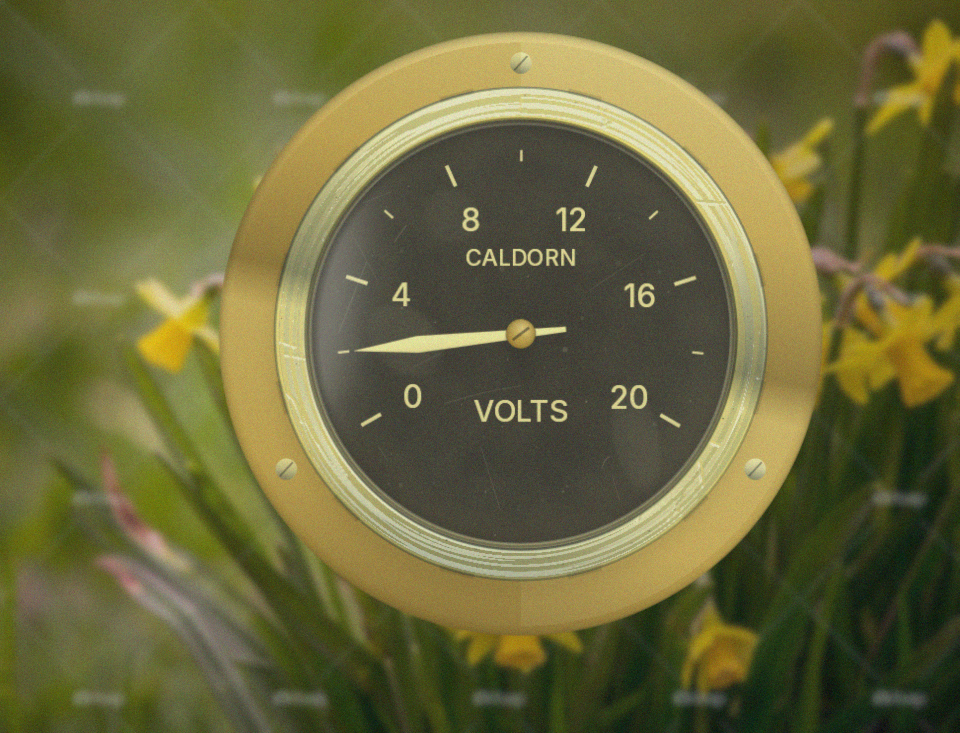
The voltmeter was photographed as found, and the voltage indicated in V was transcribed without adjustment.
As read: 2 V
